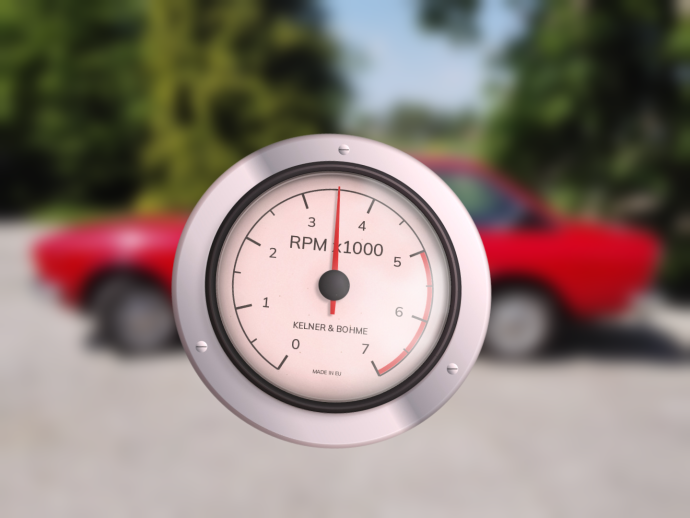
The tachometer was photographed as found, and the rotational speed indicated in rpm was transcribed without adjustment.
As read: 3500 rpm
